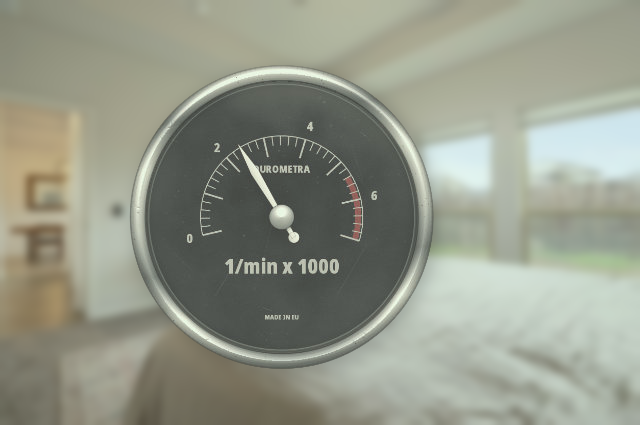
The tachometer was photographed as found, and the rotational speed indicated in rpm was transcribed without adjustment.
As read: 2400 rpm
